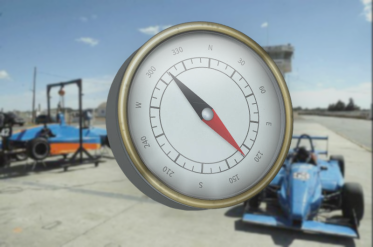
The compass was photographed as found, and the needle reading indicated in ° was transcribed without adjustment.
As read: 130 °
